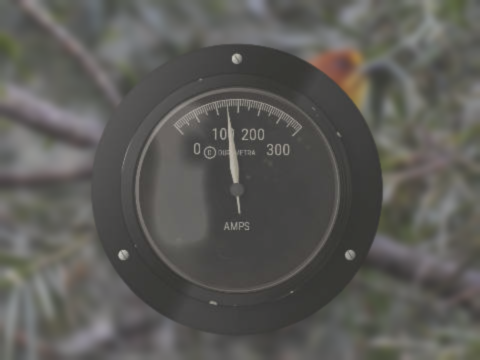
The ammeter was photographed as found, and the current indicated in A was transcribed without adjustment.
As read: 125 A
